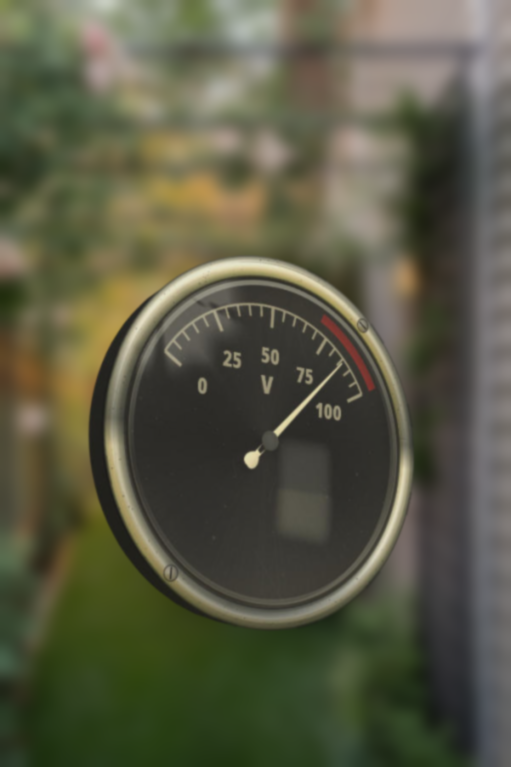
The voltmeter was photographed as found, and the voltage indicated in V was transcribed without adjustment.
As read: 85 V
